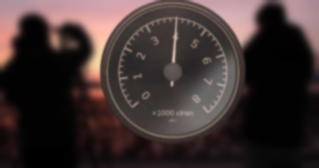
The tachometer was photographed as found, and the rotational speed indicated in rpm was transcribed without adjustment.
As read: 4000 rpm
